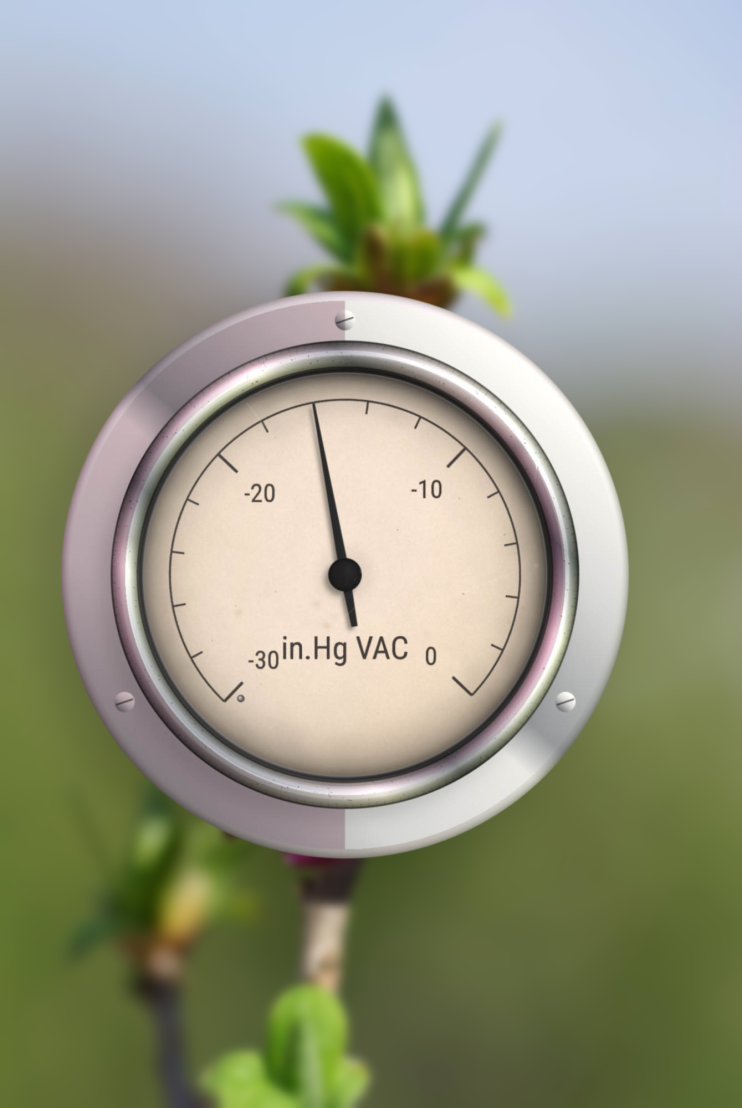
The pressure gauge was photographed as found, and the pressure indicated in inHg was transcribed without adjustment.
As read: -16 inHg
